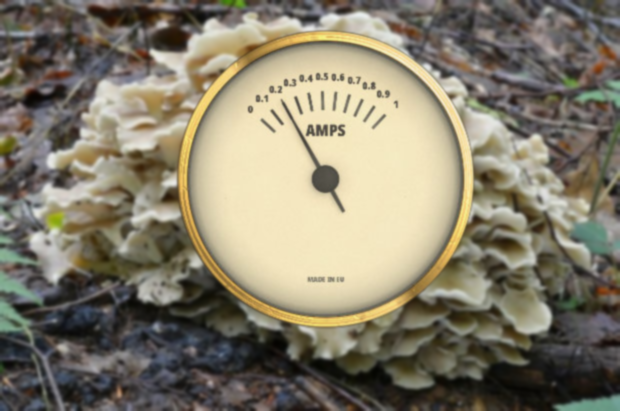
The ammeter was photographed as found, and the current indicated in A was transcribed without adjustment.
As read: 0.2 A
